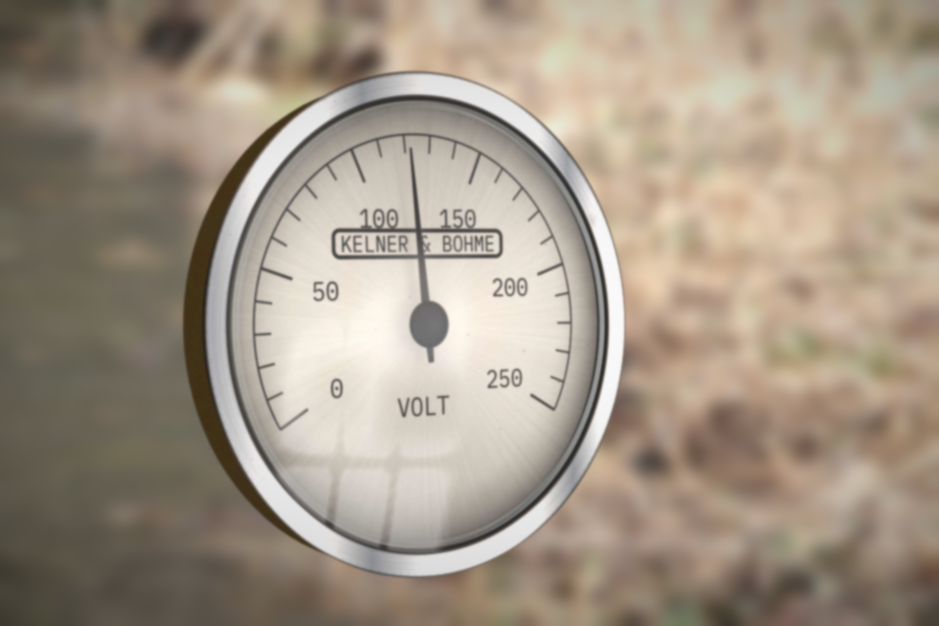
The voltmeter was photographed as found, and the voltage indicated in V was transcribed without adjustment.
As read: 120 V
